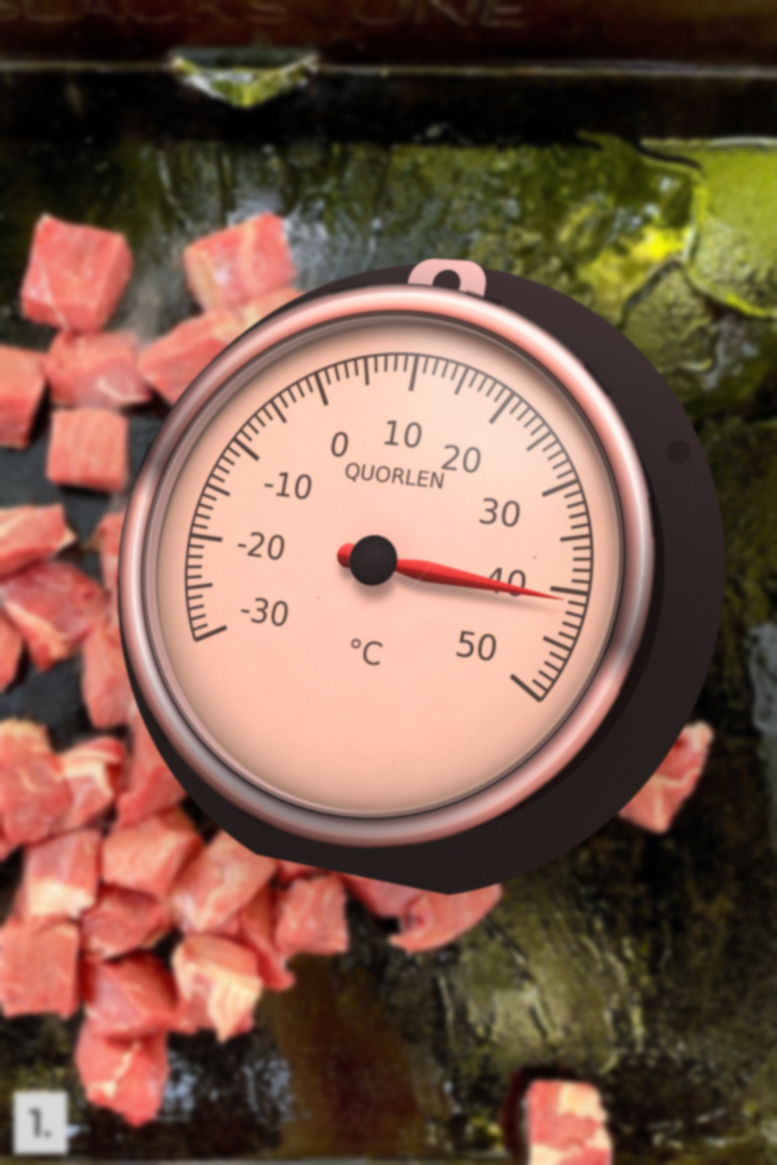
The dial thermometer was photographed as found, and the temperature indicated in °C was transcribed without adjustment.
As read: 41 °C
